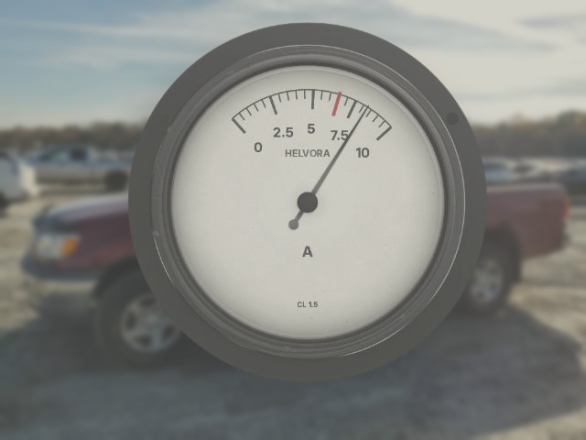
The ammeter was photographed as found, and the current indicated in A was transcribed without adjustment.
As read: 8.25 A
